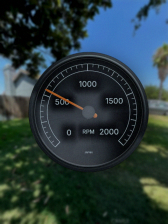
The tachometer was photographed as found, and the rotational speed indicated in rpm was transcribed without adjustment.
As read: 550 rpm
